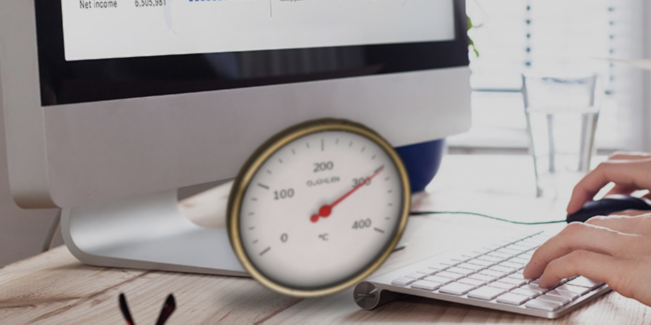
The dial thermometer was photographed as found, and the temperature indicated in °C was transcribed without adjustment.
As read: 300 °C
